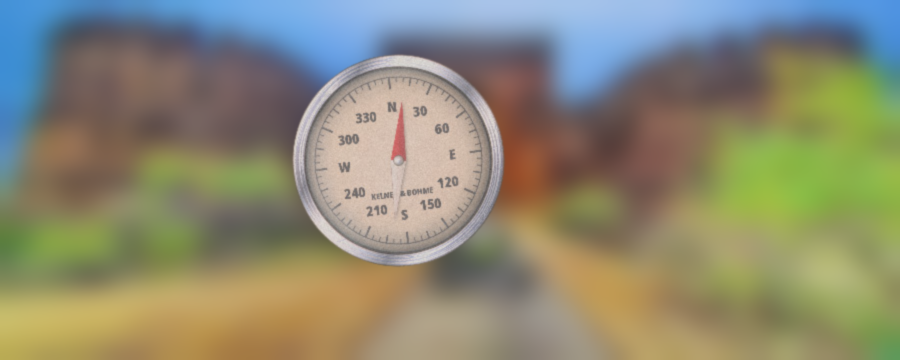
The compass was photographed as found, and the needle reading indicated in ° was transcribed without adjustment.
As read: 10 °
